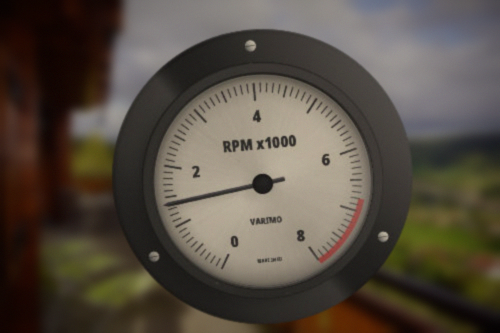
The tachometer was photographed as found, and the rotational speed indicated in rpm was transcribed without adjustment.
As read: 1400 rpm
